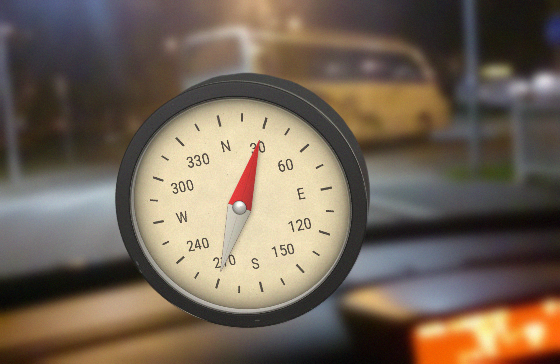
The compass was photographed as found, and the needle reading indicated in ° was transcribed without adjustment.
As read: 30 °
